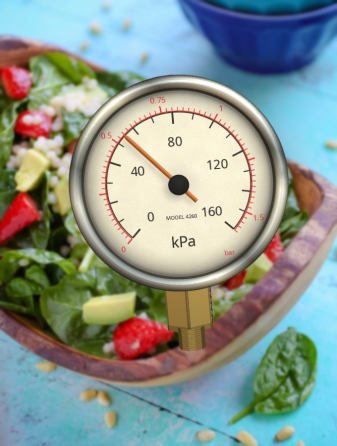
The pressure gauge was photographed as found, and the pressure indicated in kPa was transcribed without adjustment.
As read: 55 kPa
